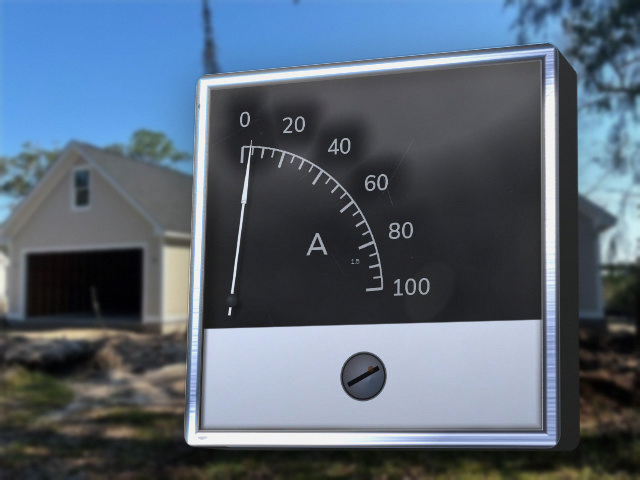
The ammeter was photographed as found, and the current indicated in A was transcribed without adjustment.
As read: 5 A
